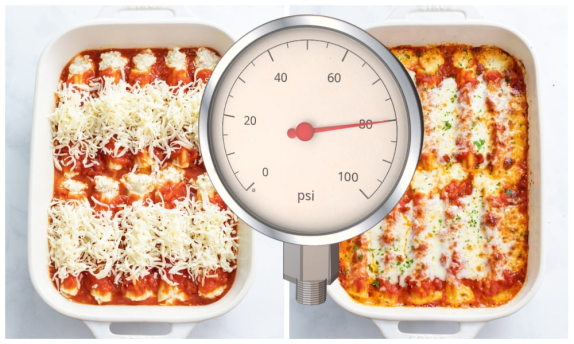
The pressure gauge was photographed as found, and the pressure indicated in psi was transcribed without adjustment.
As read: 80 psi
